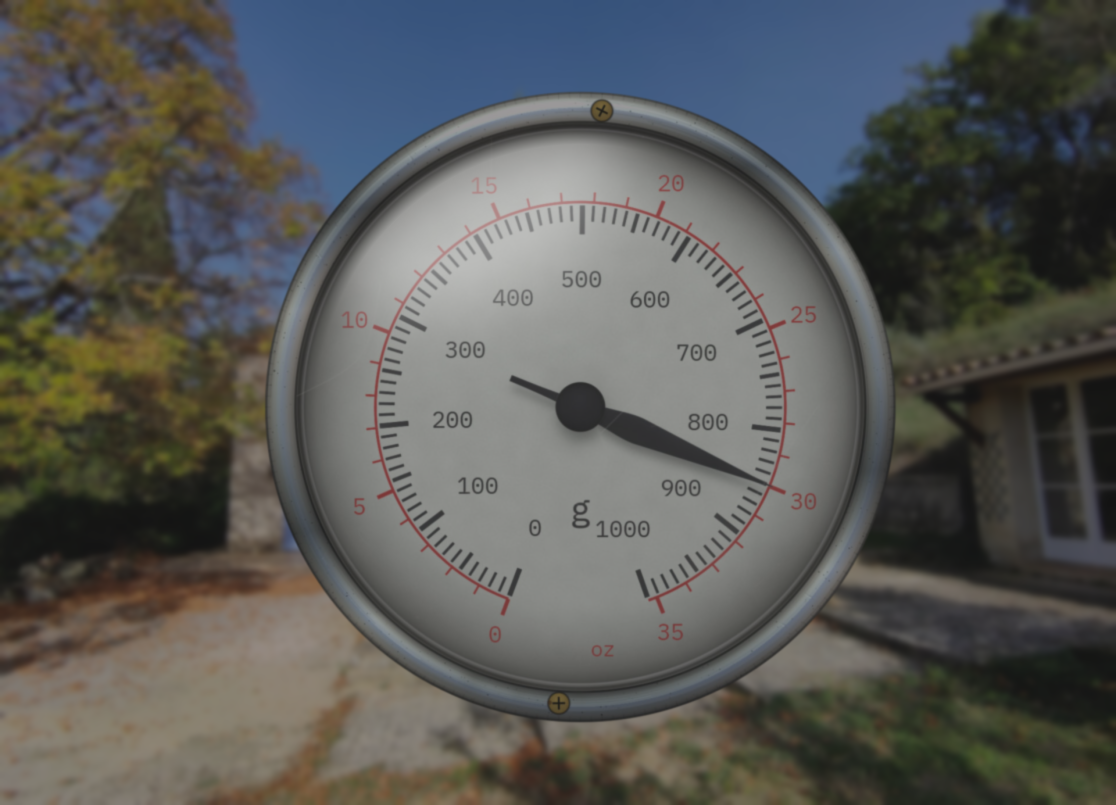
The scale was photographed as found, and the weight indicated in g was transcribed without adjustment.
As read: 850 g
